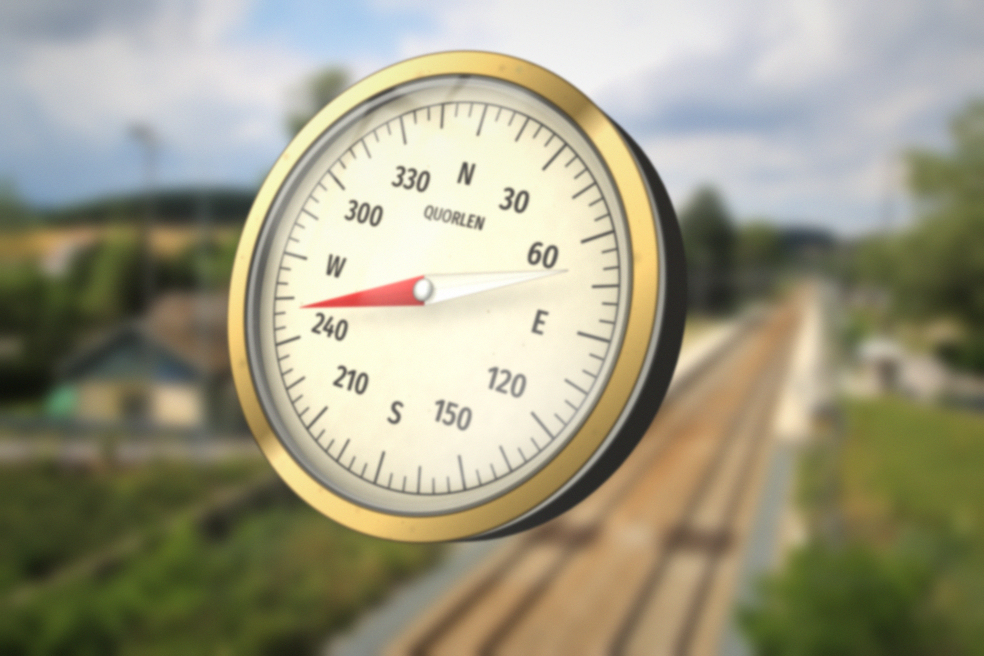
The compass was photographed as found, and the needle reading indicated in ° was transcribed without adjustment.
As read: 250 °
